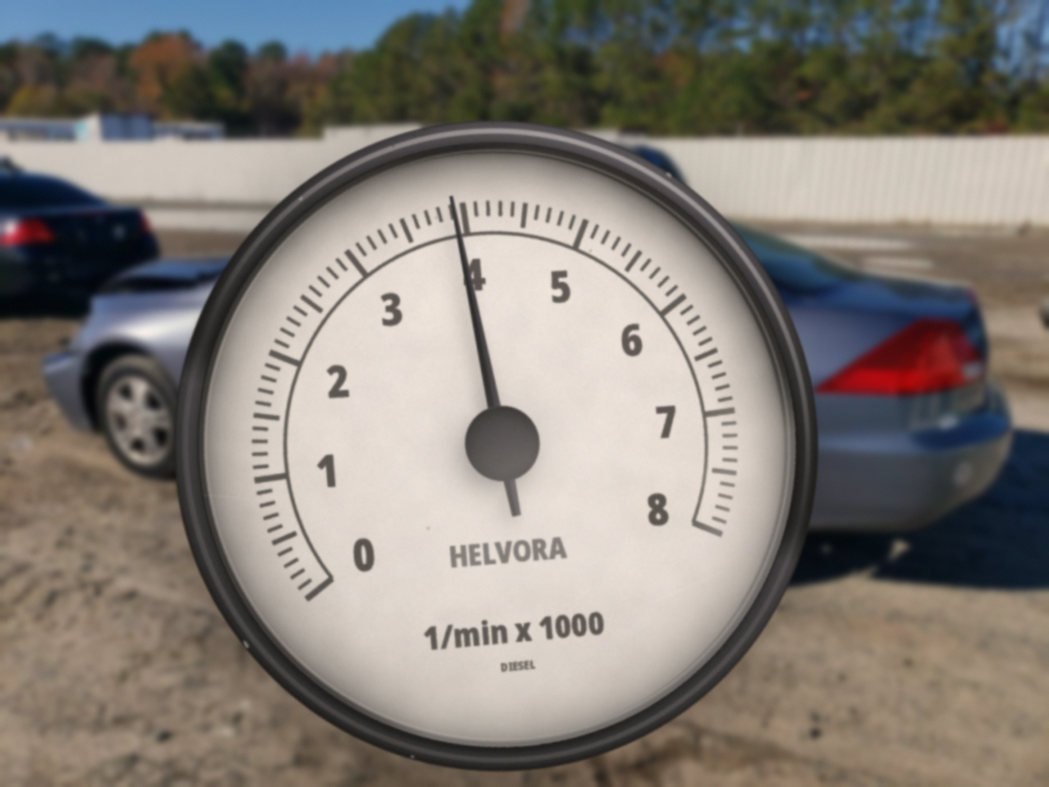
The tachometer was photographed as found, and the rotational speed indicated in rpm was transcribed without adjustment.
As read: 3900 rpm
